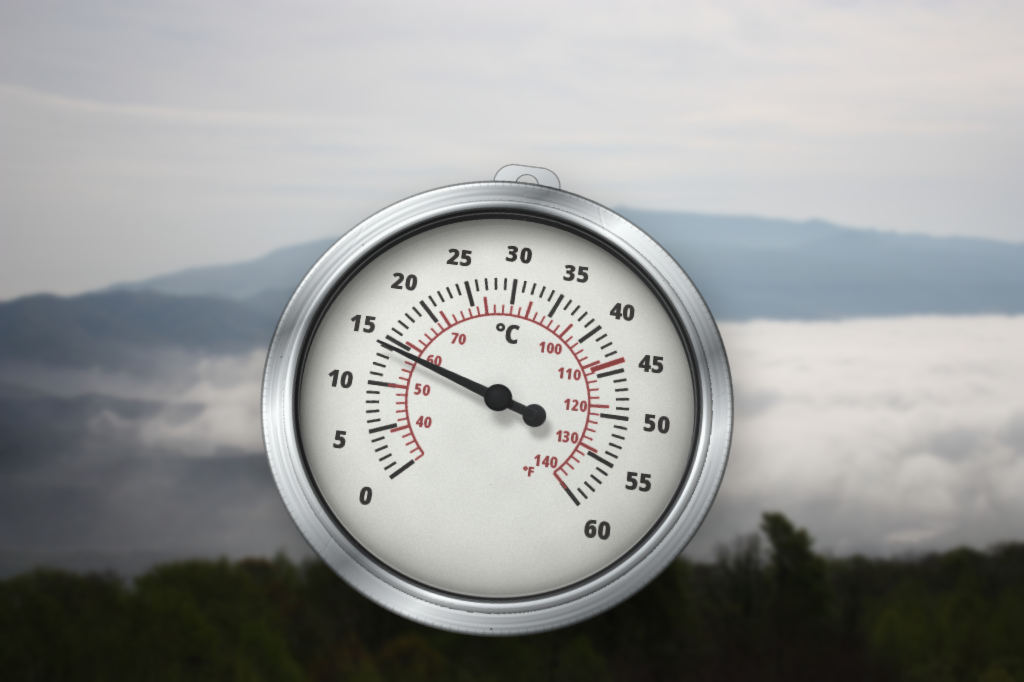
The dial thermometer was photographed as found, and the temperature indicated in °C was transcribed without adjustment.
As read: 14 °C
